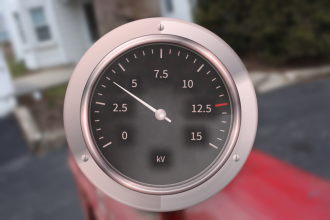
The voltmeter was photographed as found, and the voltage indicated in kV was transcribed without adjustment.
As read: 4 kV
